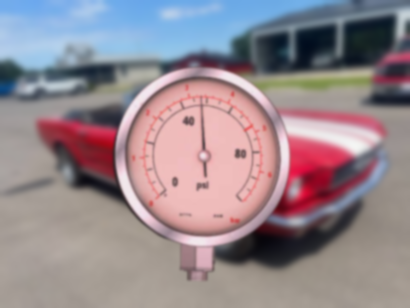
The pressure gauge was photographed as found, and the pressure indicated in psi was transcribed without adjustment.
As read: 47.5 psi
